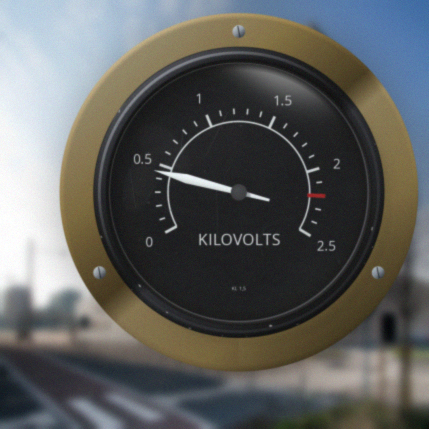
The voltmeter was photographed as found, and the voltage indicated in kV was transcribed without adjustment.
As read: 0.45 kV
